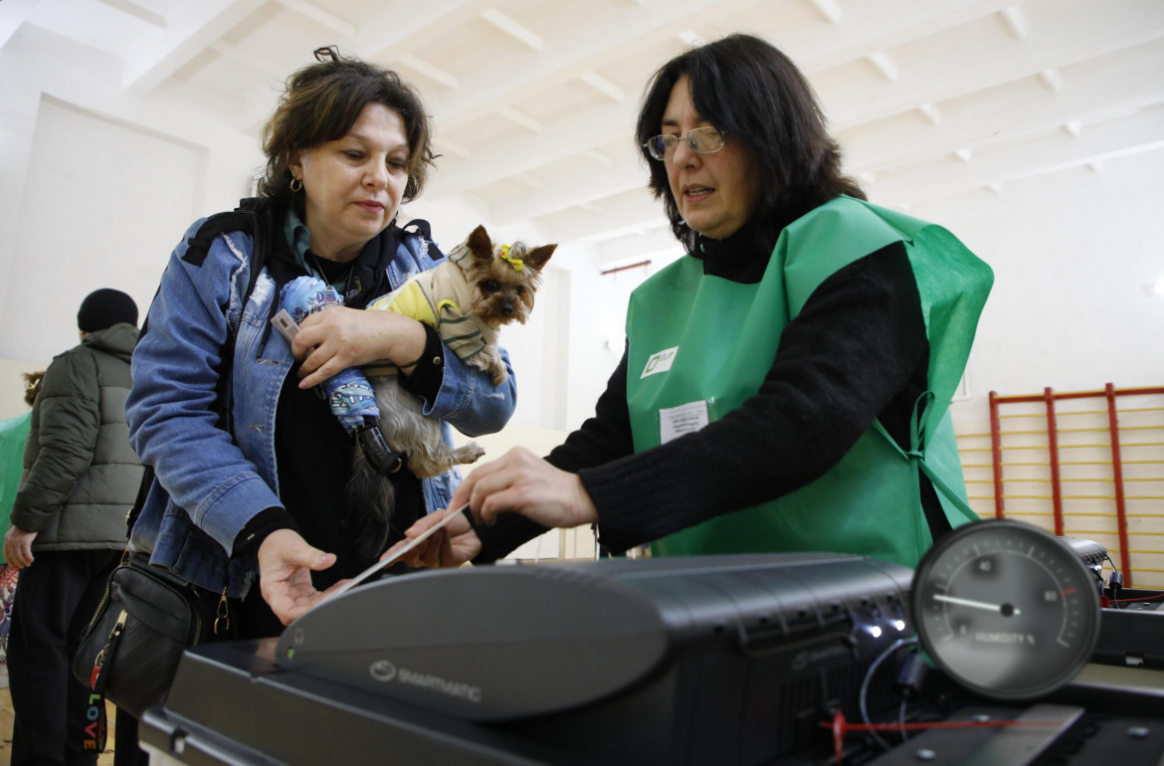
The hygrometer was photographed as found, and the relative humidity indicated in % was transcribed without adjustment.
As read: 16 %
